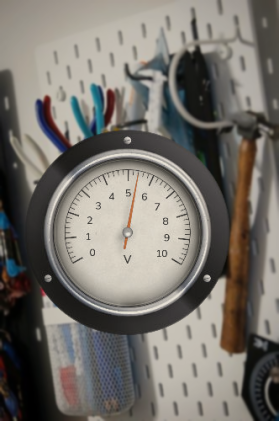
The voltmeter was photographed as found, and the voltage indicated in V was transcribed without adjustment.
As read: 5.4 V
